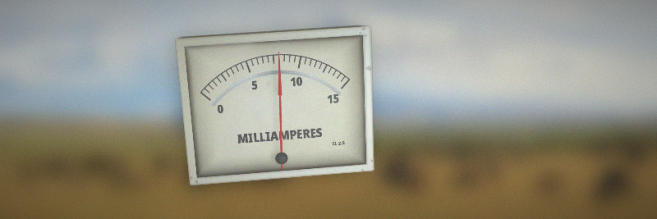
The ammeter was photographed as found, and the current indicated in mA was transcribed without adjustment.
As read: 8 mA
